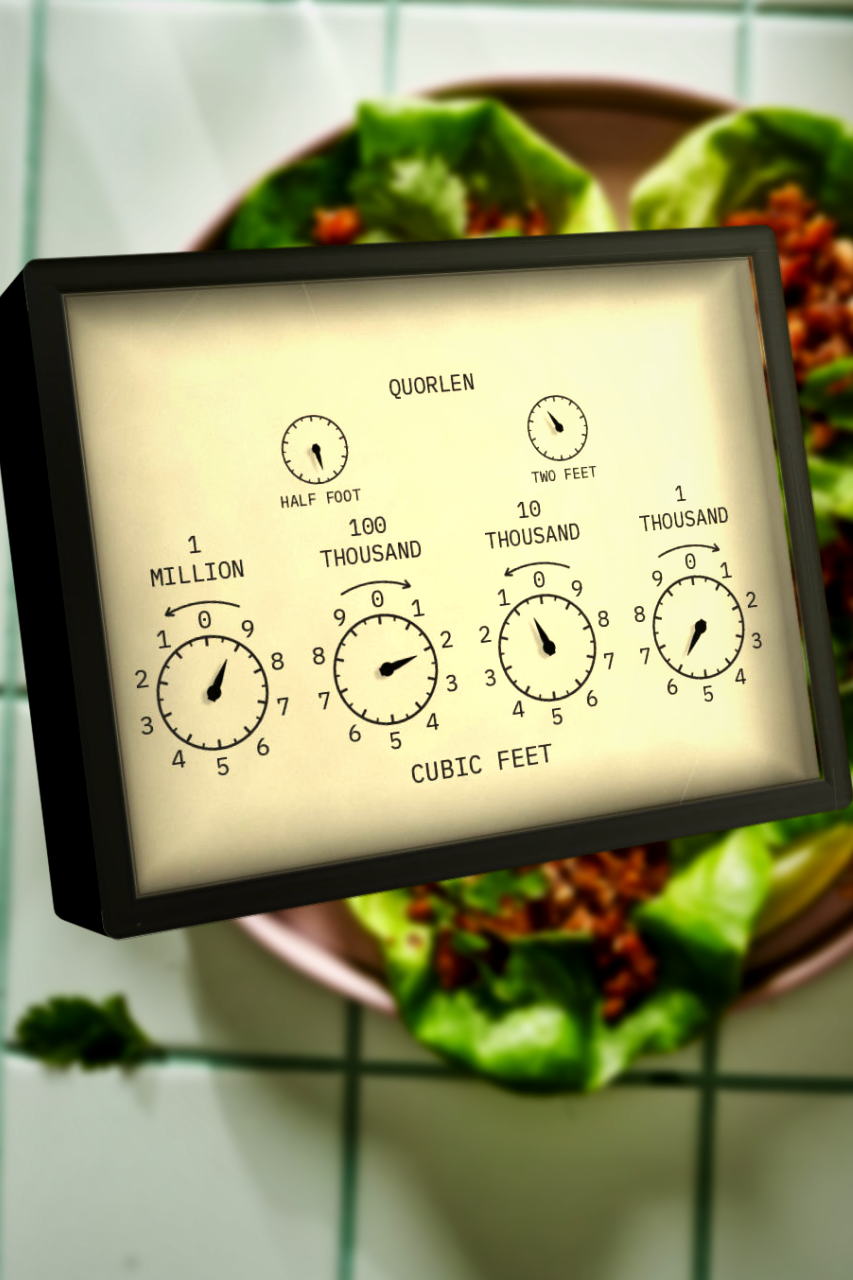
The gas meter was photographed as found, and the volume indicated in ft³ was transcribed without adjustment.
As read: 920600 ft³
